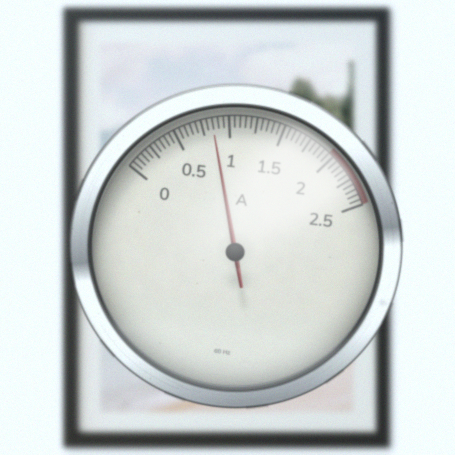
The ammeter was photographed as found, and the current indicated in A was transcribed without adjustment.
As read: 0.85 A
